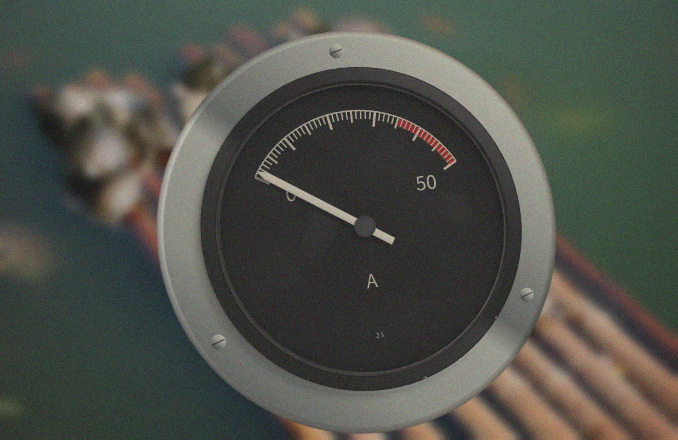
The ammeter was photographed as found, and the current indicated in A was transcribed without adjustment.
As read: 1 A
